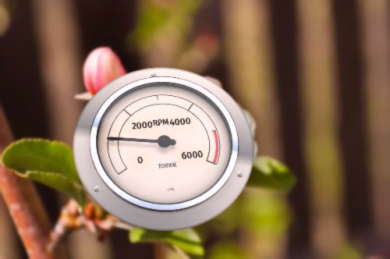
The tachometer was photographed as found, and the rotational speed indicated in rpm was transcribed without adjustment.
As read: 1000 rpm
